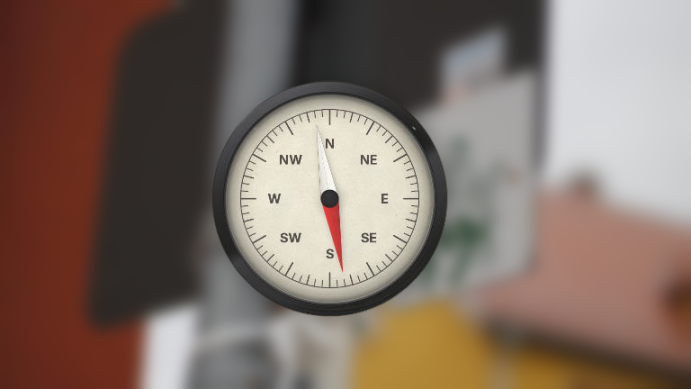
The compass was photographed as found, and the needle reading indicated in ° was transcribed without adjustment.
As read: 170 °
